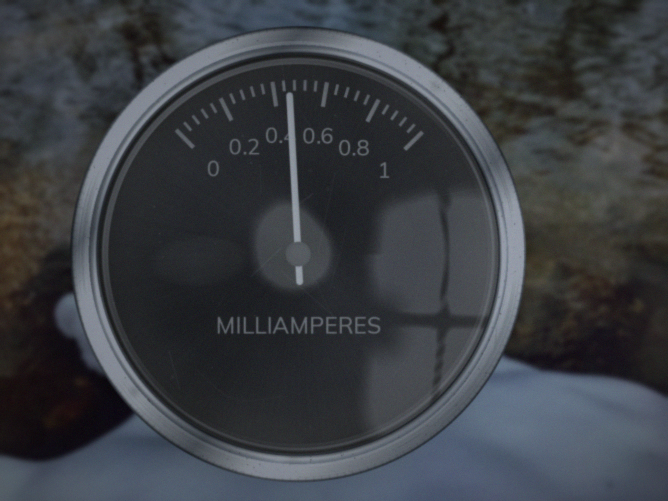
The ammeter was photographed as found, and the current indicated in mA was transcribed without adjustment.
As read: 0.46 mA
